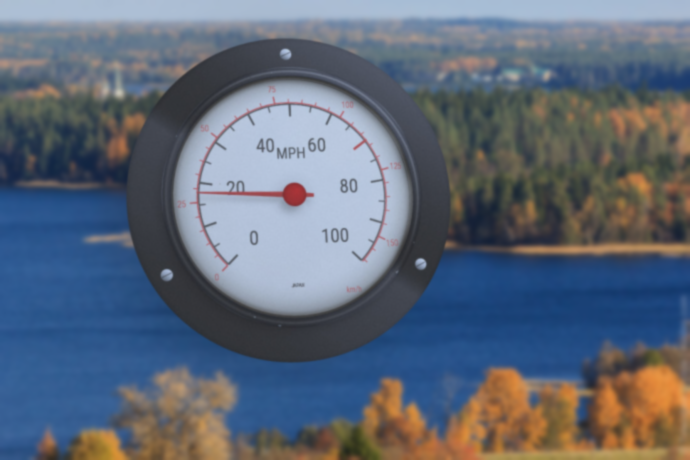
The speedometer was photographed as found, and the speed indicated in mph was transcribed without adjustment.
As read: 17.5 mph
